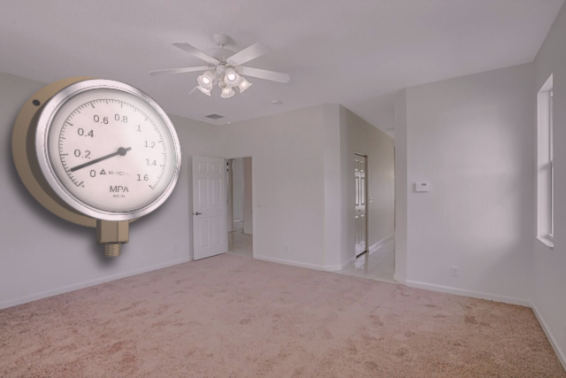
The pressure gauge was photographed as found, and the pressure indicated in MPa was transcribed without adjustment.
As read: 0.1 MPa
